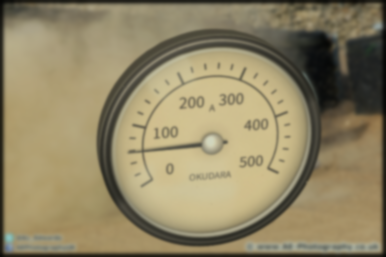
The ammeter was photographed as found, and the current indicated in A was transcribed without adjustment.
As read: 60 A
